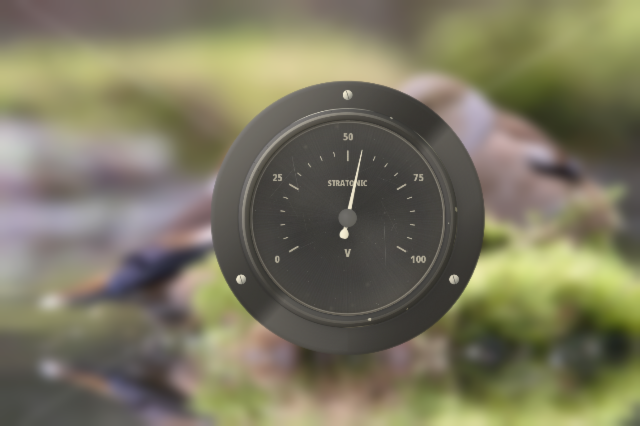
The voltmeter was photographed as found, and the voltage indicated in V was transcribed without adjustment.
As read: 55 V
